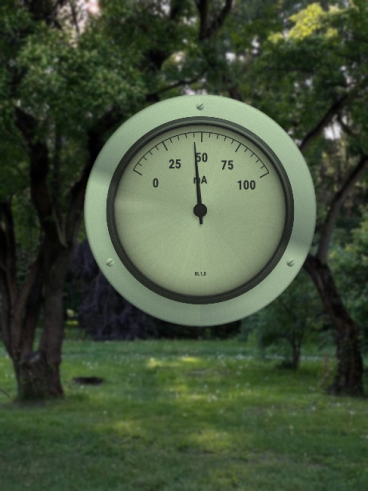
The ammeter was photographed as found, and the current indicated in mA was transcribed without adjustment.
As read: 45 mA
